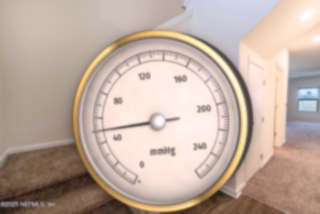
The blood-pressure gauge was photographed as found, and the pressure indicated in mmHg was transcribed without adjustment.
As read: 50 mmHg
